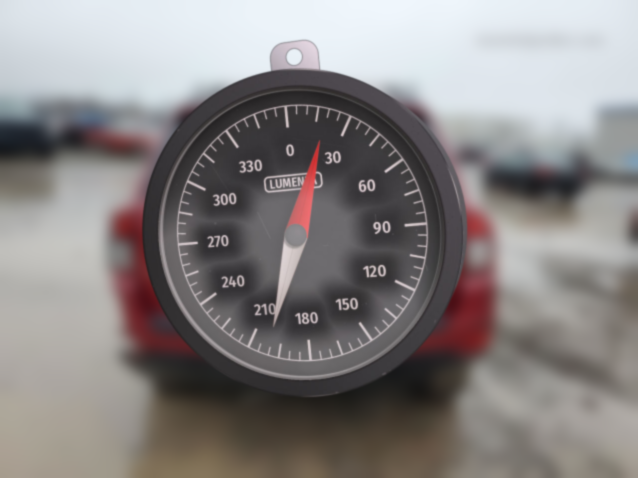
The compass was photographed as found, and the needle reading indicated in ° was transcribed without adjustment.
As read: 20 °
